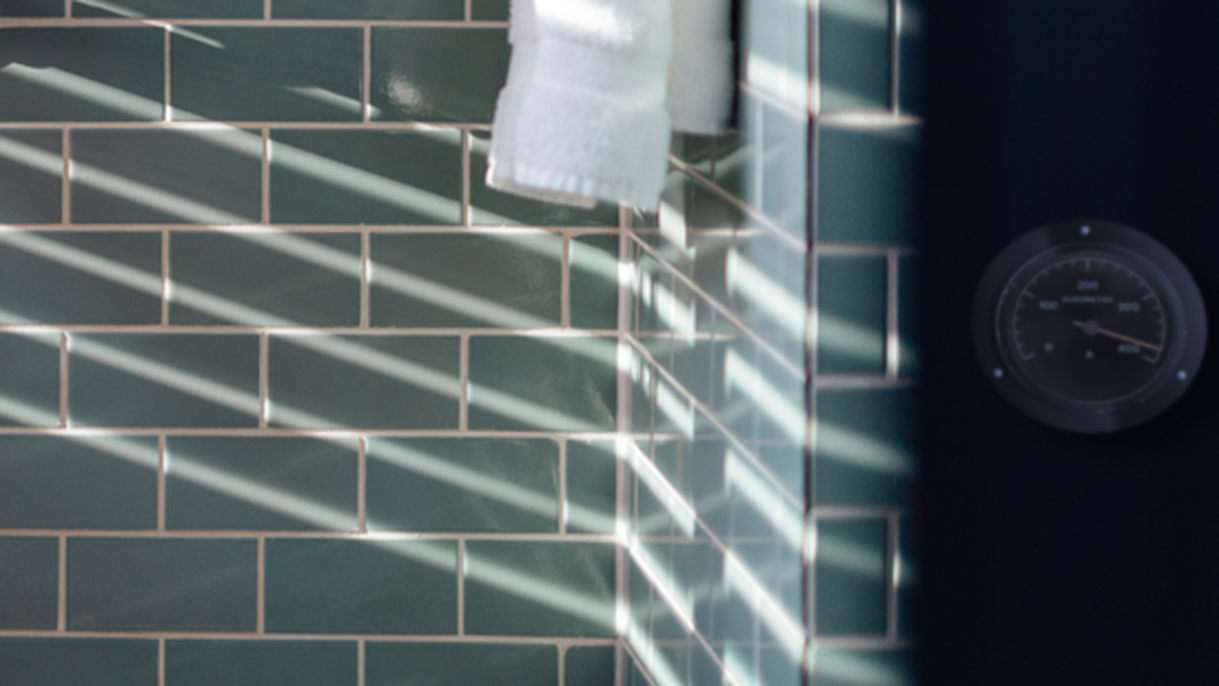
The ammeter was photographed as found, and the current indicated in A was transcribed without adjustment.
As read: 380 A
